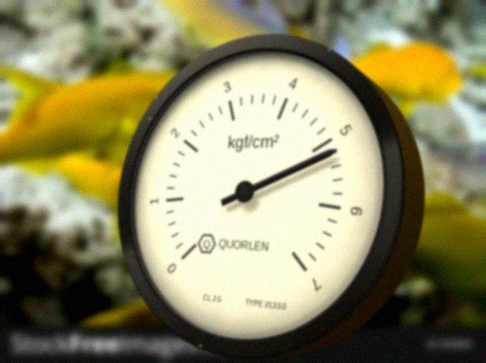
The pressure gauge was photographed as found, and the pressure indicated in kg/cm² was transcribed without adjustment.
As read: 5.2 kg/cm²
